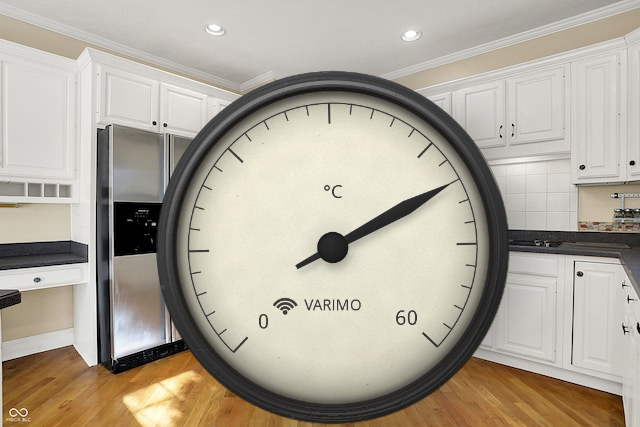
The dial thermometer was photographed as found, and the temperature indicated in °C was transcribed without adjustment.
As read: 44 °C
